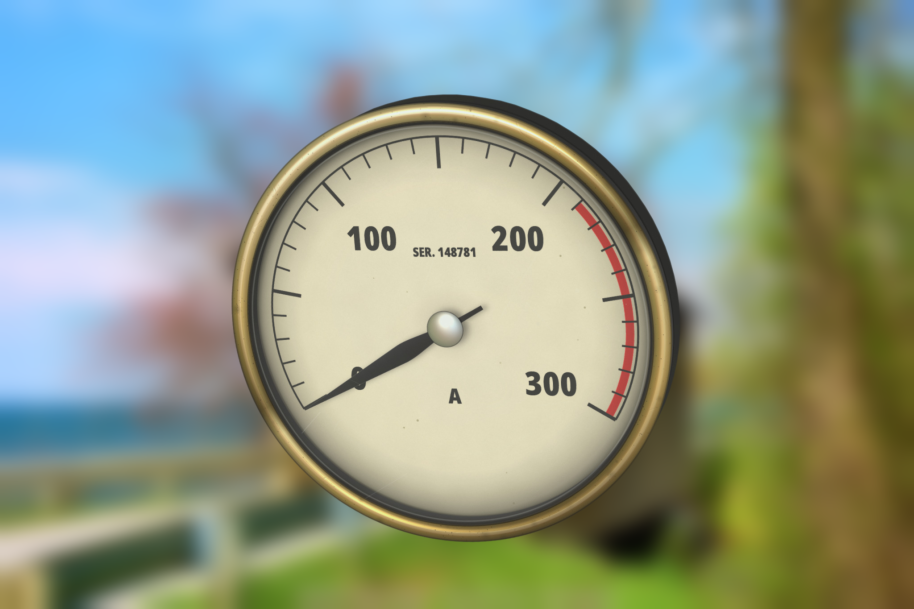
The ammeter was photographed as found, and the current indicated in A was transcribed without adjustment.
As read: 0 A
